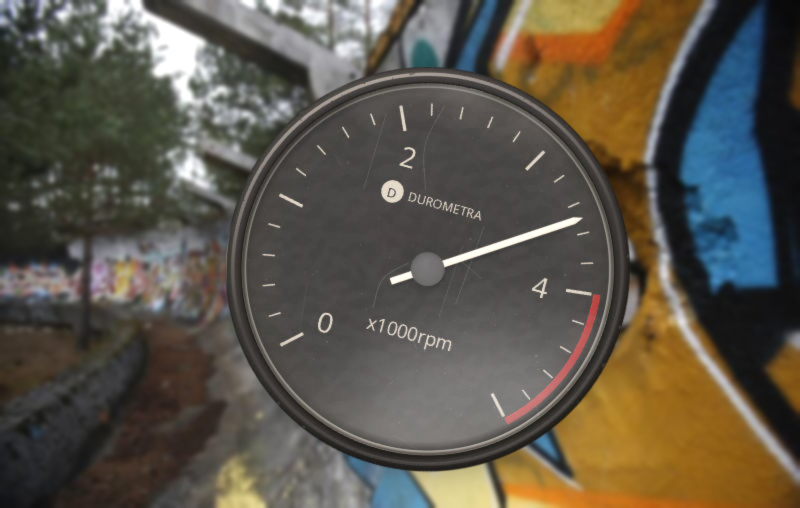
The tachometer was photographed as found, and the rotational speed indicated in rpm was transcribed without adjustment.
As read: 3500 rpm
